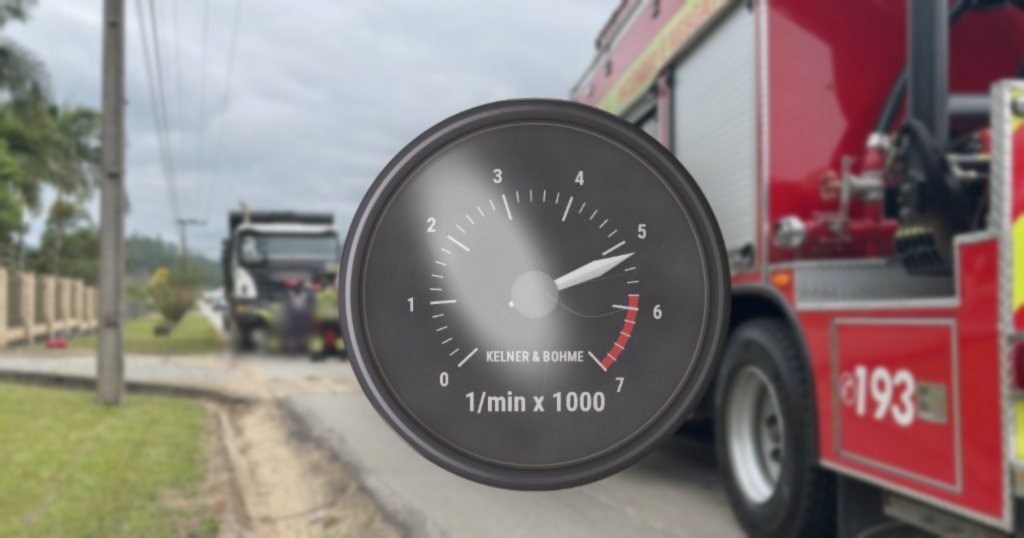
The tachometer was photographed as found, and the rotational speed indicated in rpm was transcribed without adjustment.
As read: 5200 rpm
